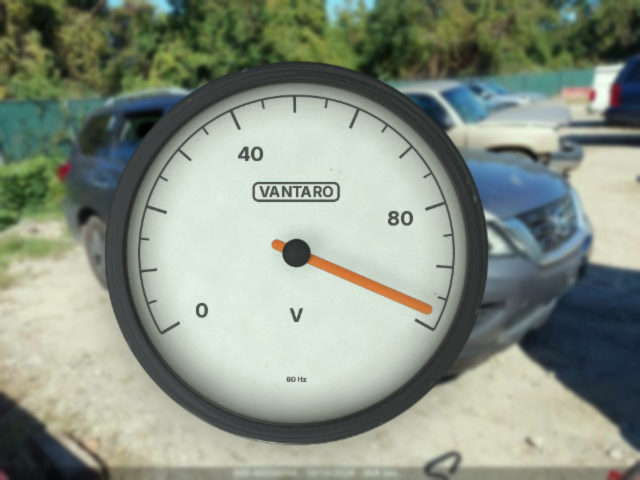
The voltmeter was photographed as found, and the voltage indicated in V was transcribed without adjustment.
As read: 97.5 V
